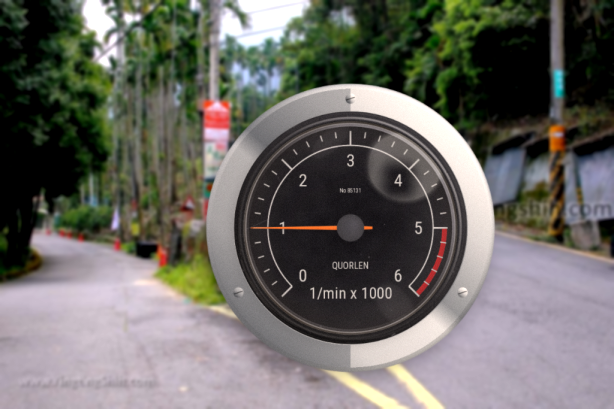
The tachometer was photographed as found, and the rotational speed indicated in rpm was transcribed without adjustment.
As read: 1000 rpm
